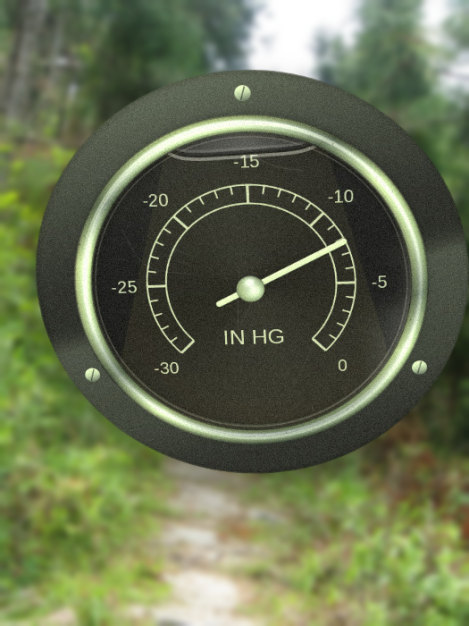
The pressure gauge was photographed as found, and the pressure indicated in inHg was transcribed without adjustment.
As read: -8 inHg
